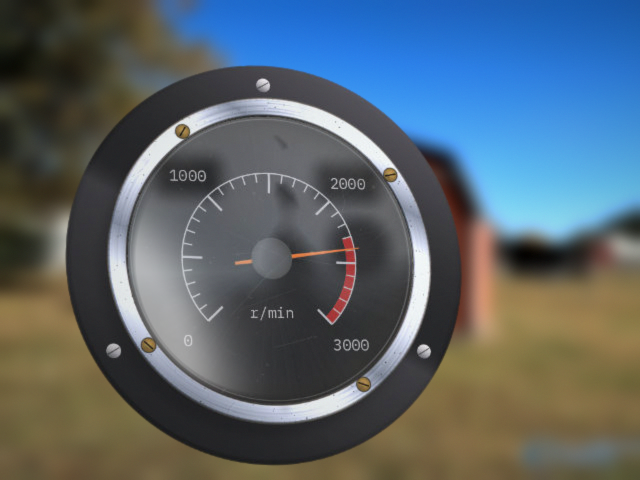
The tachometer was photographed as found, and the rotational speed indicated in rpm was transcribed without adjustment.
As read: 2400 rpm
